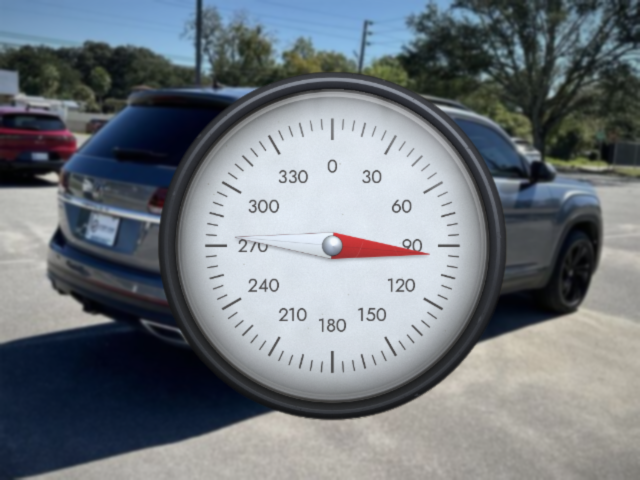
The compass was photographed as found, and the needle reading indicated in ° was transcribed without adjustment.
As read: 95 °
